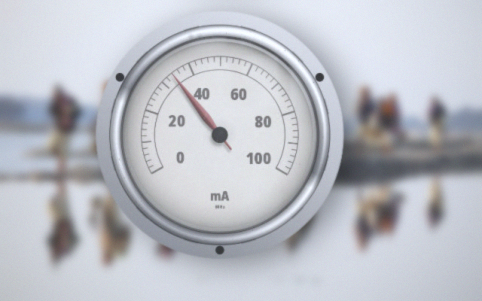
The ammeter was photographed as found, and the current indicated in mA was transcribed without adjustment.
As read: 34 mA
